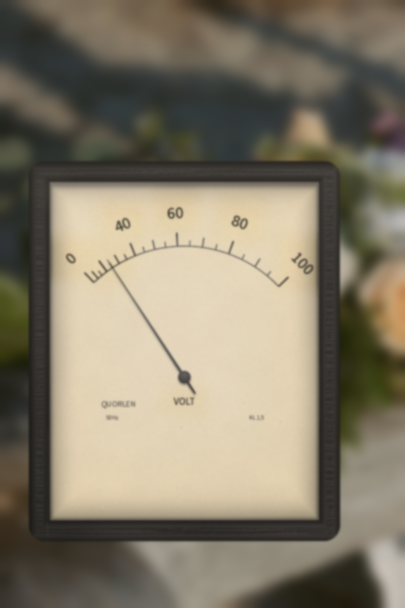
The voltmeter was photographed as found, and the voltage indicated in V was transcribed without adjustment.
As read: 25 V
